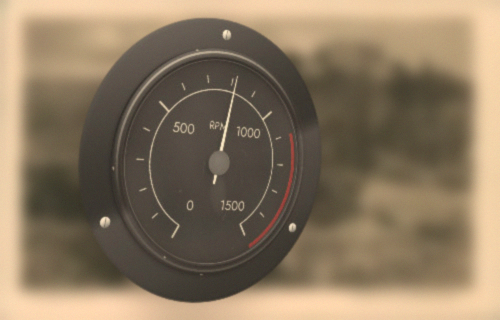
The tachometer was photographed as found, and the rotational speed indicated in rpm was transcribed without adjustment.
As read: 800 rpm
